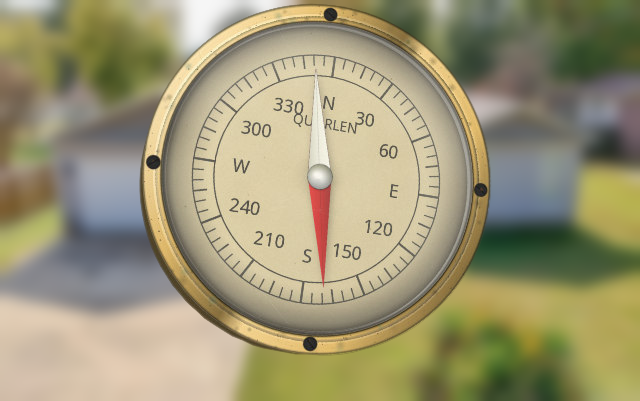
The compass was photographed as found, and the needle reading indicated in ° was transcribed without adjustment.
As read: 170 °
